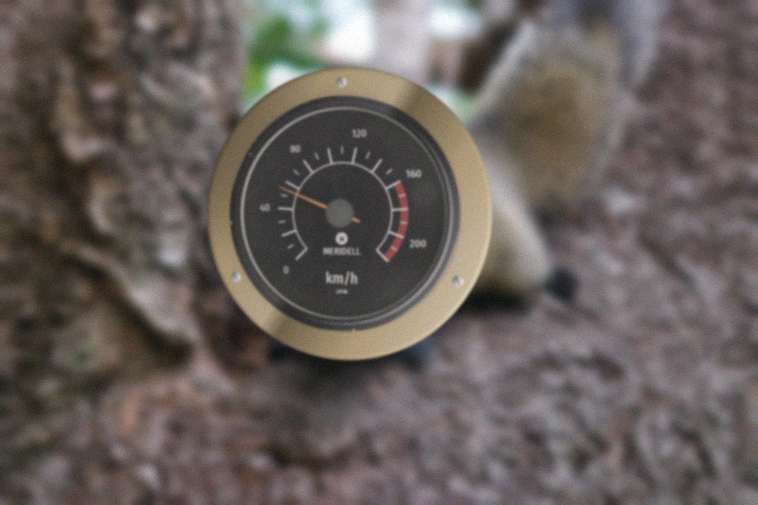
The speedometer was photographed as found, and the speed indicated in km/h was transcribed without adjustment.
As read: 55 km/h
